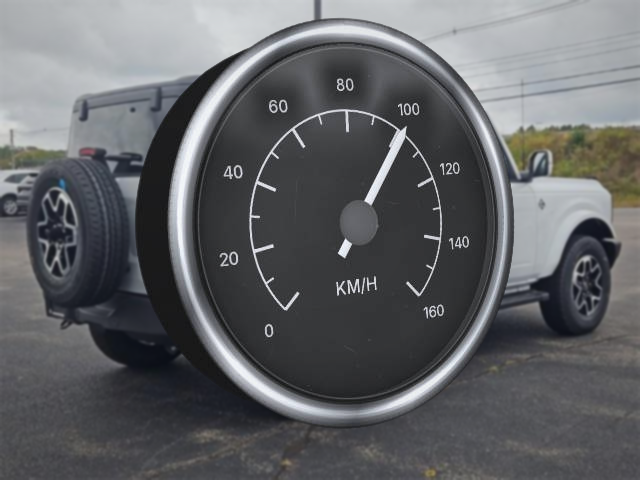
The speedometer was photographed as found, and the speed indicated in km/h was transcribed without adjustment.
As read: 100 km/h
